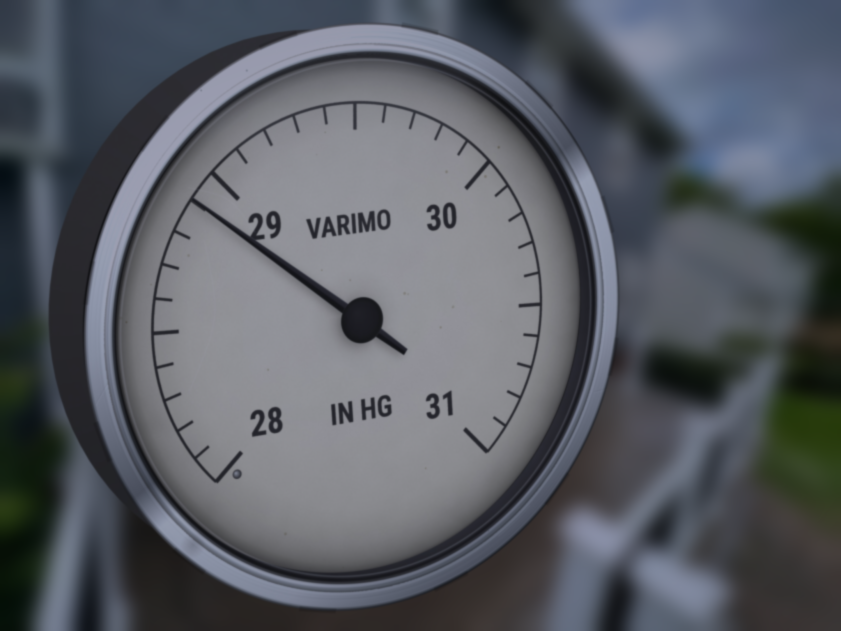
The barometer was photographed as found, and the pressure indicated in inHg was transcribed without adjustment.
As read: 28.9 inHg
